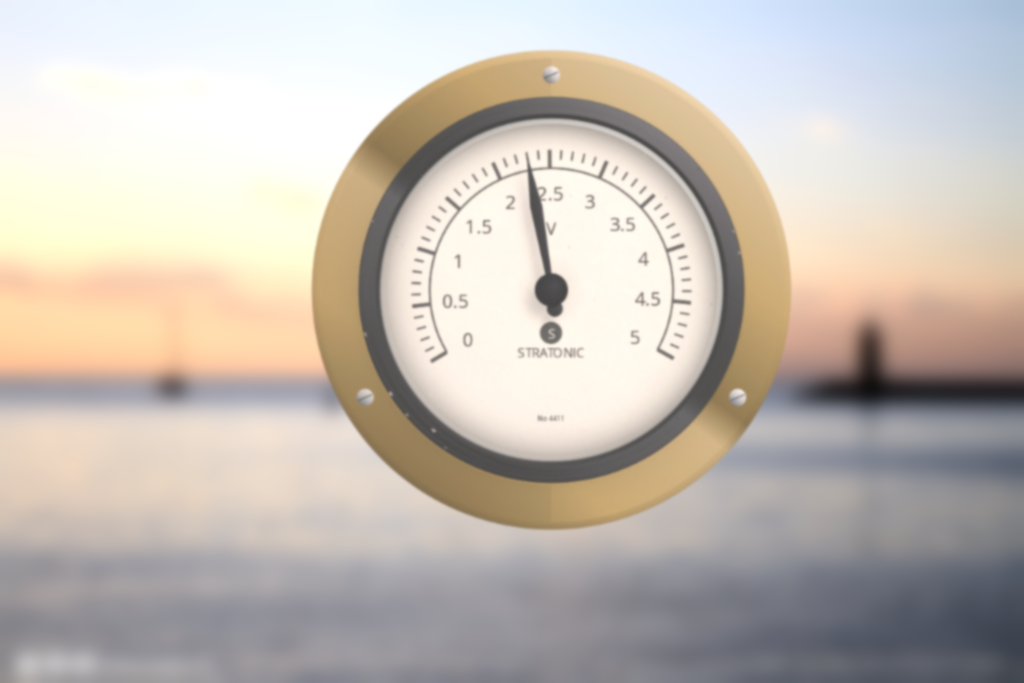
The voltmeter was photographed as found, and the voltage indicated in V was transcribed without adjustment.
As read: 2.3 V
